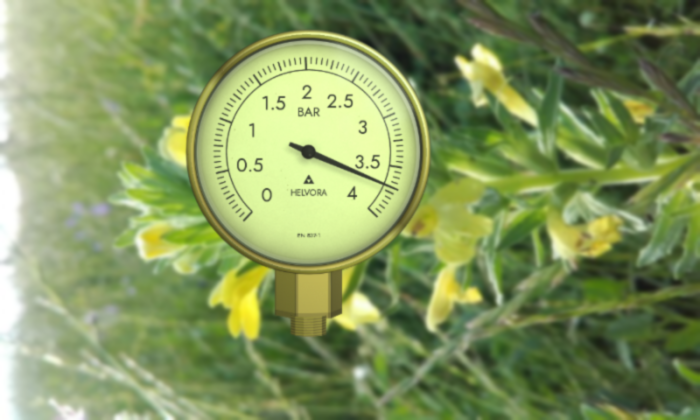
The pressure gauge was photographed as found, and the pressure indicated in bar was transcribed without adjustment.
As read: 3.7 bar
